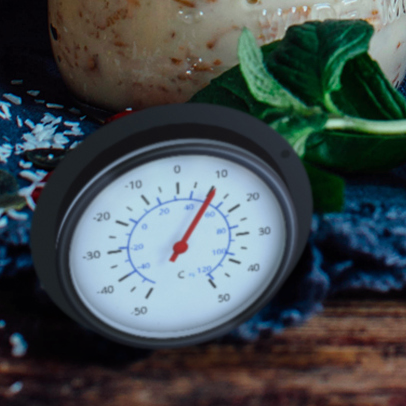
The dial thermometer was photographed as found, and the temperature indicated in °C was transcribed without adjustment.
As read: 10 °C
